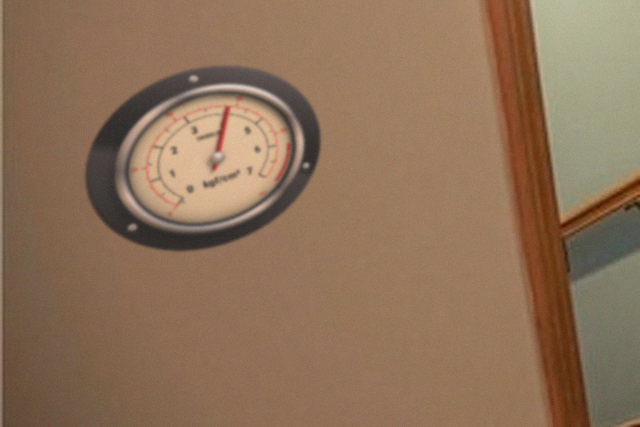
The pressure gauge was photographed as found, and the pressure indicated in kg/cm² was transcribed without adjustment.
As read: 4 kg/cm²
